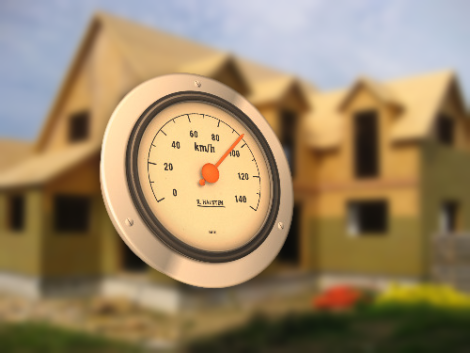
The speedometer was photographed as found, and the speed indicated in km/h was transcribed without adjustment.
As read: 95 km/h
